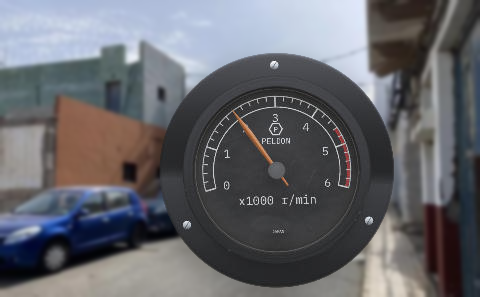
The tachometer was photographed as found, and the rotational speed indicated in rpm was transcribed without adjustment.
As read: 2000 rpm
